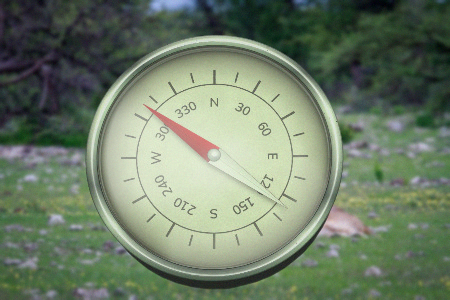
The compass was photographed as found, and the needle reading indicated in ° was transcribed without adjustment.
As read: 307.5 °
